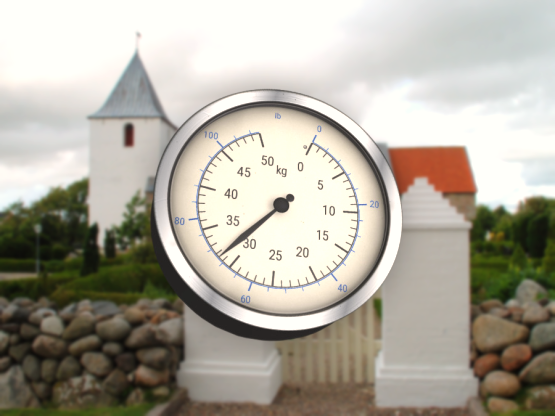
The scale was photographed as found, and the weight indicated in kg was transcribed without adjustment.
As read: 31.5 kg
